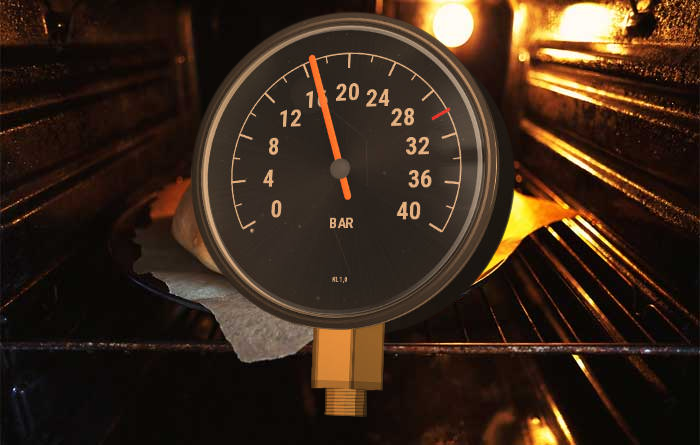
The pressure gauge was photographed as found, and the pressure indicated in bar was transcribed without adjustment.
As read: 17 bar
